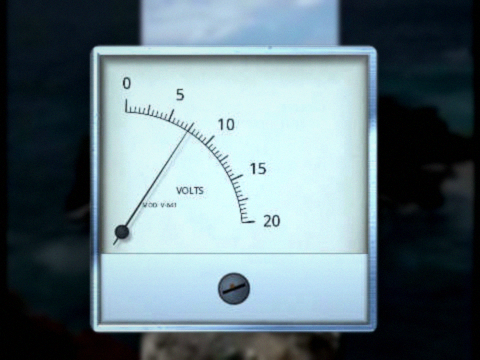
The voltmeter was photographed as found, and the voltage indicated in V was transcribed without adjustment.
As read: 7.5 V
